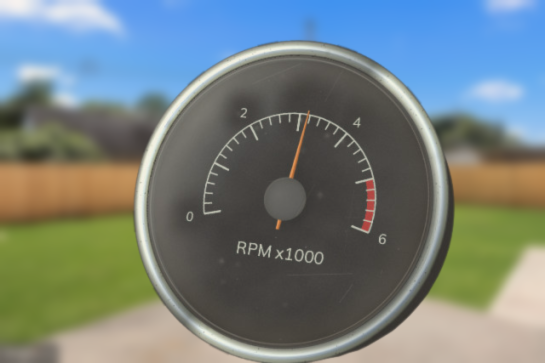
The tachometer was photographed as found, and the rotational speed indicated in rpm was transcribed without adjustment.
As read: 3200 rpm
